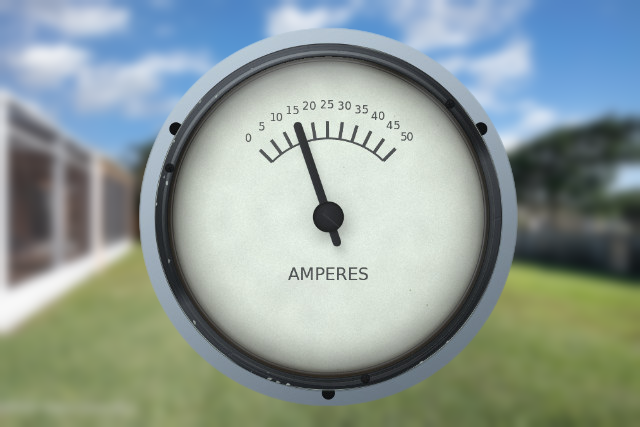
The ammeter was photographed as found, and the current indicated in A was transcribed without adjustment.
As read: 15 A
